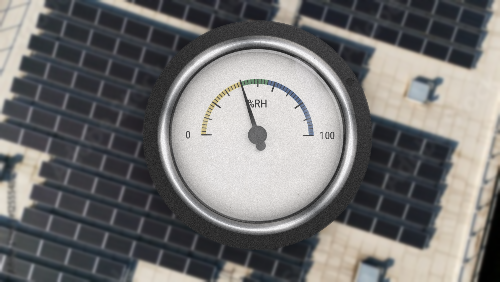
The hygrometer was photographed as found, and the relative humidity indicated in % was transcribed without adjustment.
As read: 40 %
